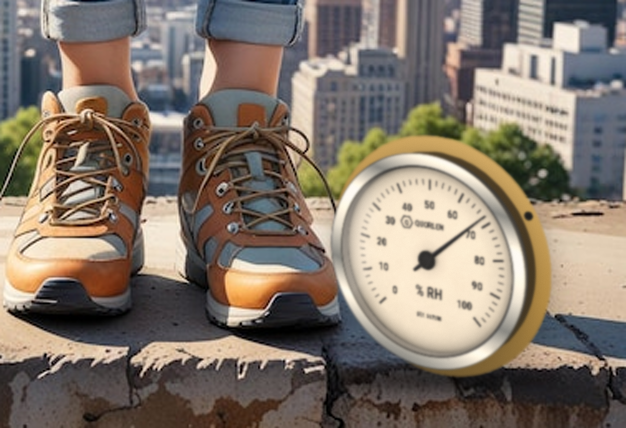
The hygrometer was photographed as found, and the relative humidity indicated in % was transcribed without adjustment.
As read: 68 %
